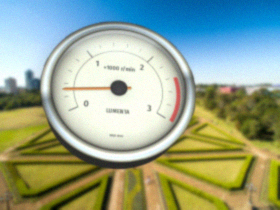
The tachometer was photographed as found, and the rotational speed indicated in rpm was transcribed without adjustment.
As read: 300 rpm
